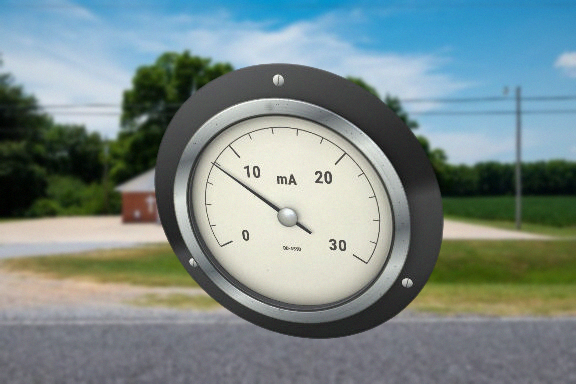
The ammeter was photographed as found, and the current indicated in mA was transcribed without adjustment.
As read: 8 mA
